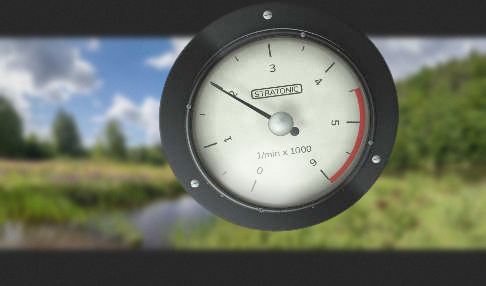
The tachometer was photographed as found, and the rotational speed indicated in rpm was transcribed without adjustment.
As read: 2000 rpm
